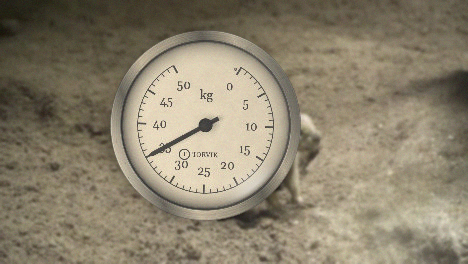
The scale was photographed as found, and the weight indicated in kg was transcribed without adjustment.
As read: 35 kg
